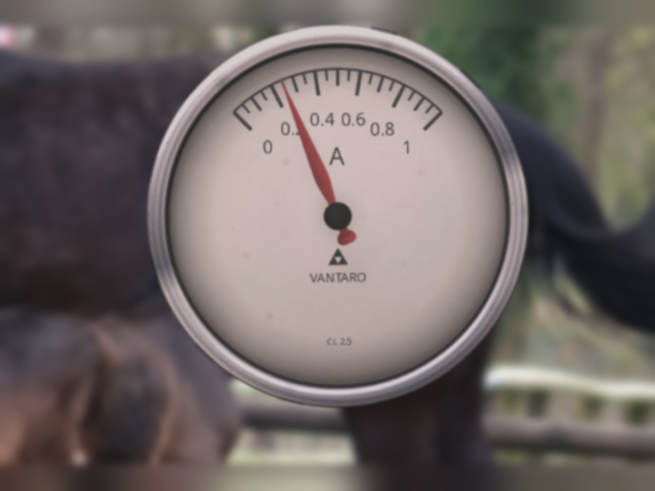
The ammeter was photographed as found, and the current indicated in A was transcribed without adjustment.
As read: 0.25 A
